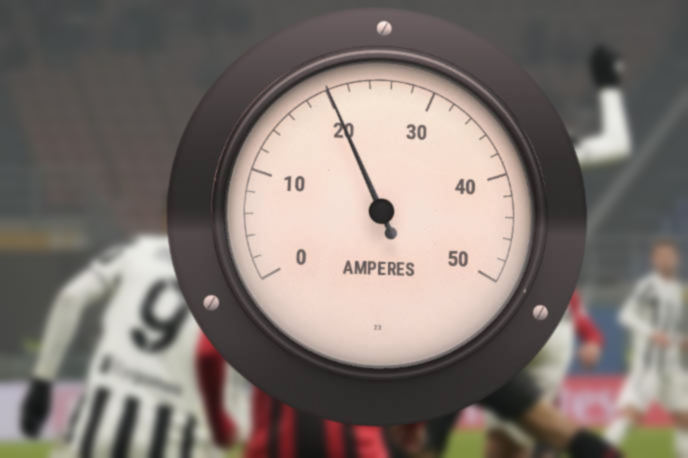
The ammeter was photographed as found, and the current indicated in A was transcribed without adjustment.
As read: 20 A
